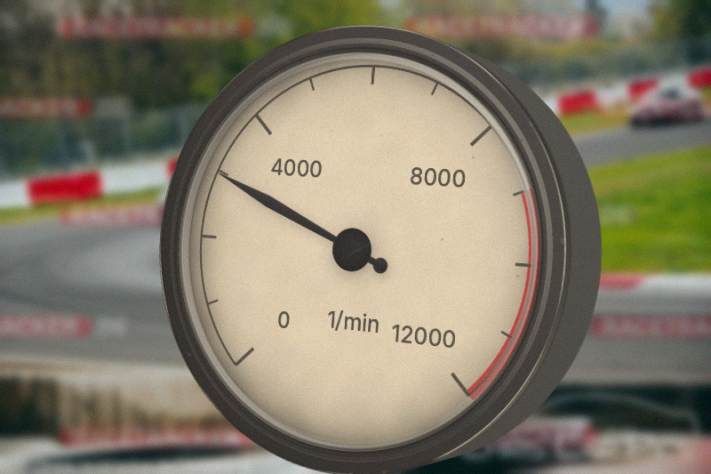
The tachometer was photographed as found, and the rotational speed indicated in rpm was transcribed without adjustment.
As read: 3000 rpm
